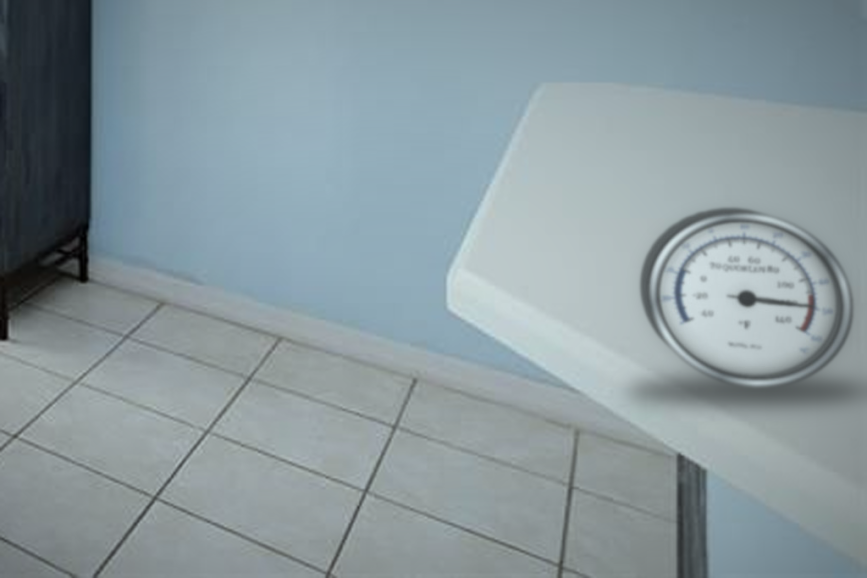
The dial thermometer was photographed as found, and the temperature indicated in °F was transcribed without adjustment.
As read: 120 °F
